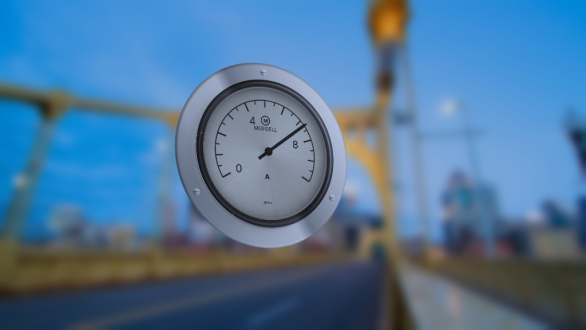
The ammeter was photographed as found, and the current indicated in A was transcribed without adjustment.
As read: 7.25 A
